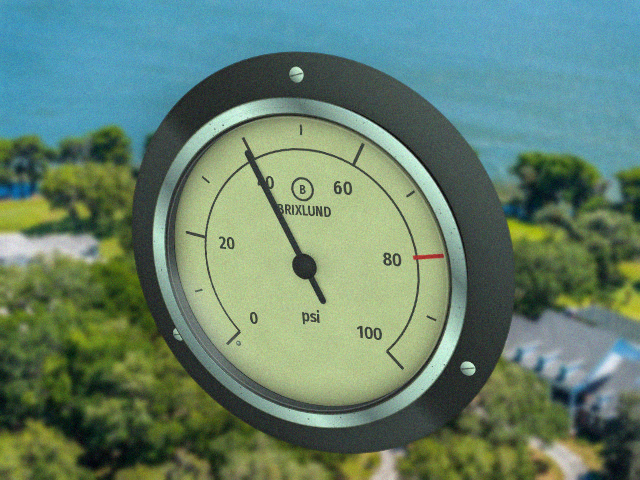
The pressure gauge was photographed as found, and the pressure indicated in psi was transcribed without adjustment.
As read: 40 psi
